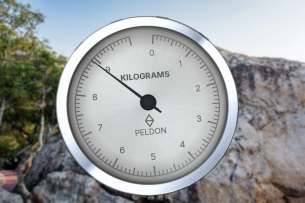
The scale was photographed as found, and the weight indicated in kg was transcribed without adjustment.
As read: 8.9 kg
